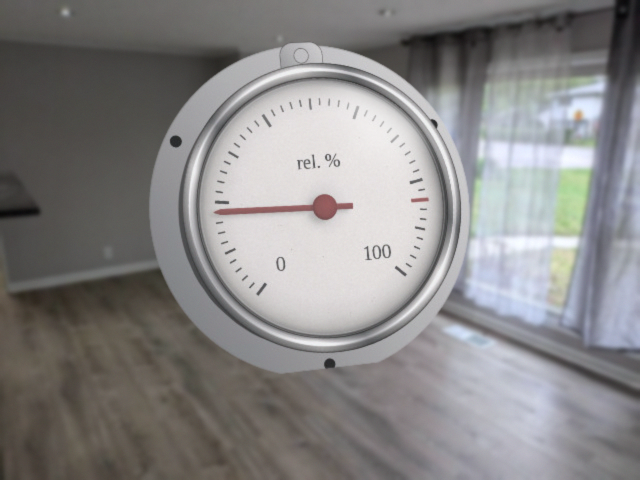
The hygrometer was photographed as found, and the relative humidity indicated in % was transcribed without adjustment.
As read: 18 %
